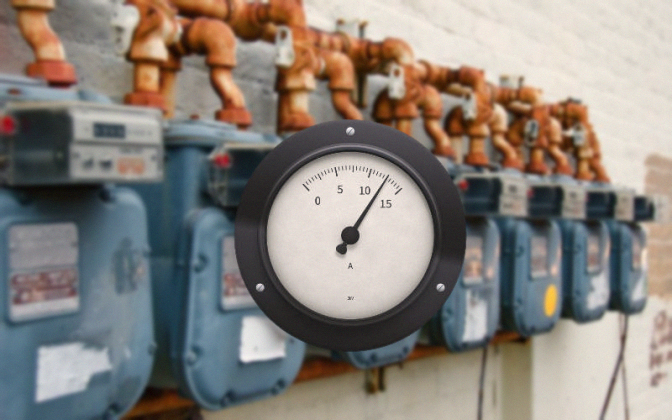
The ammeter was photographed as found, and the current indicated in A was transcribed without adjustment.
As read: 12.5 A
